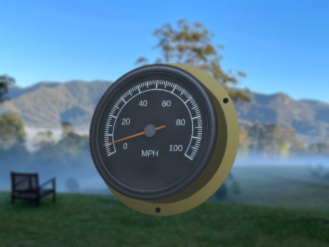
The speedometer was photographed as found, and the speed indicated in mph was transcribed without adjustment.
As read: 5 mph
